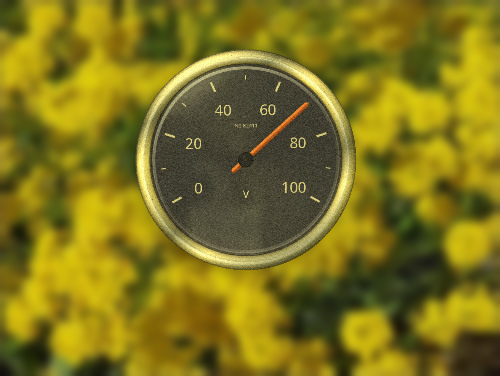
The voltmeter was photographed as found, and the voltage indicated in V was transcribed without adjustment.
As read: 70 V
